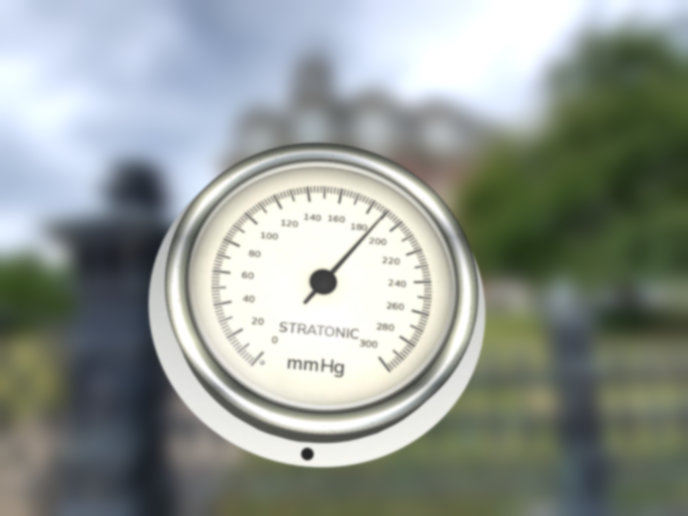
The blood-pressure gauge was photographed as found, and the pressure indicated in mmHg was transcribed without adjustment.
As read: 190 mmHg
